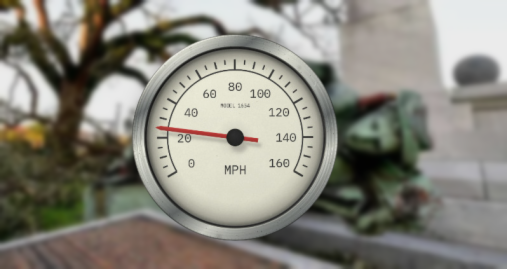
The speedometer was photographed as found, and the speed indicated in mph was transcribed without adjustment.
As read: 25 mph
